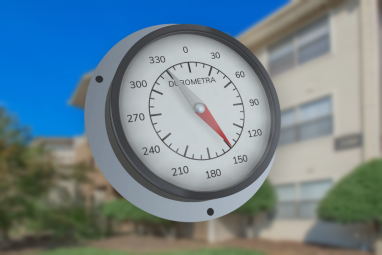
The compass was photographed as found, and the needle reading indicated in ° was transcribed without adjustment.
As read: 150 °
